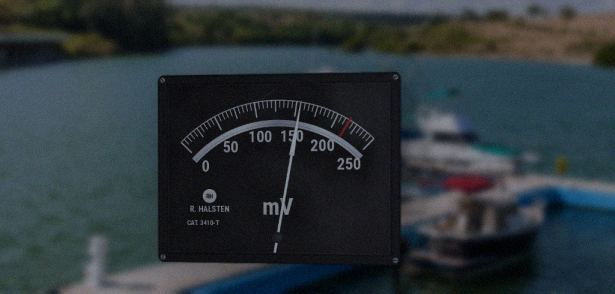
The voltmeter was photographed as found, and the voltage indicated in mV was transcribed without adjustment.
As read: 155 mV
